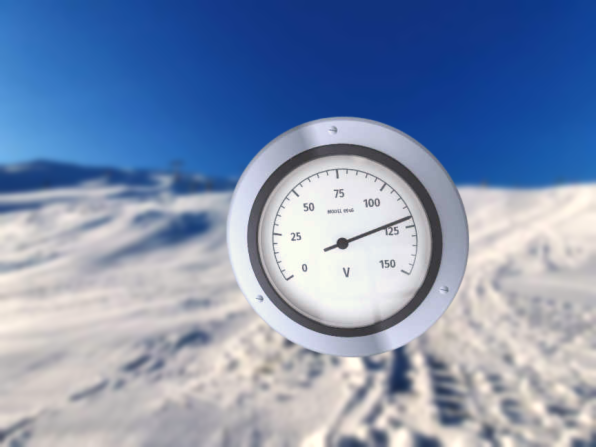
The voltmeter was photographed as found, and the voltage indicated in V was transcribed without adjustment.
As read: 120 V
